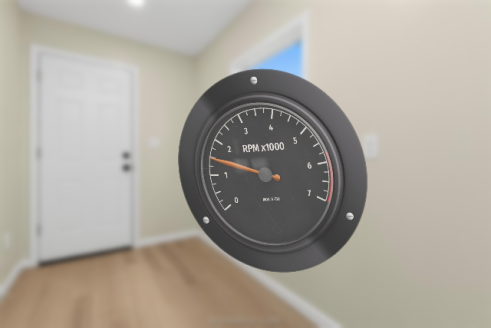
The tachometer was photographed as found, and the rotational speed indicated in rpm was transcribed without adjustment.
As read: 1500 rpm
